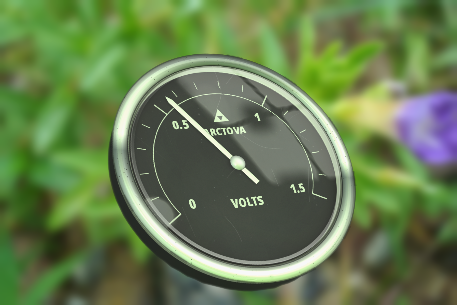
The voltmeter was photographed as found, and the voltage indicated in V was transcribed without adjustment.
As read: 0.55 V
